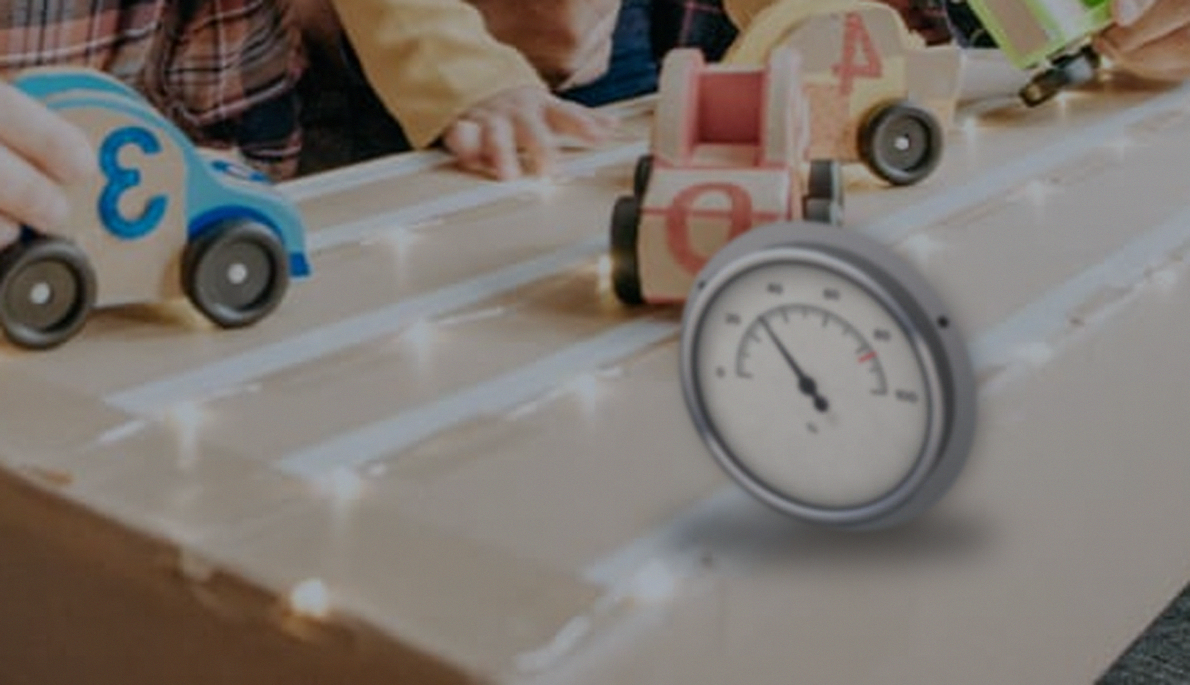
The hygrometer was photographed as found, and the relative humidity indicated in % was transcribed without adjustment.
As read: 30 %
